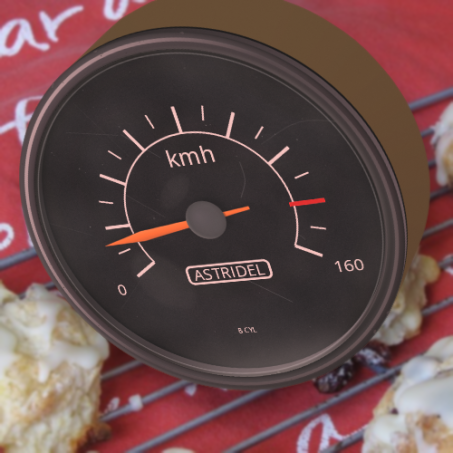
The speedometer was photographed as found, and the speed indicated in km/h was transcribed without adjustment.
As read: 15 km/h
